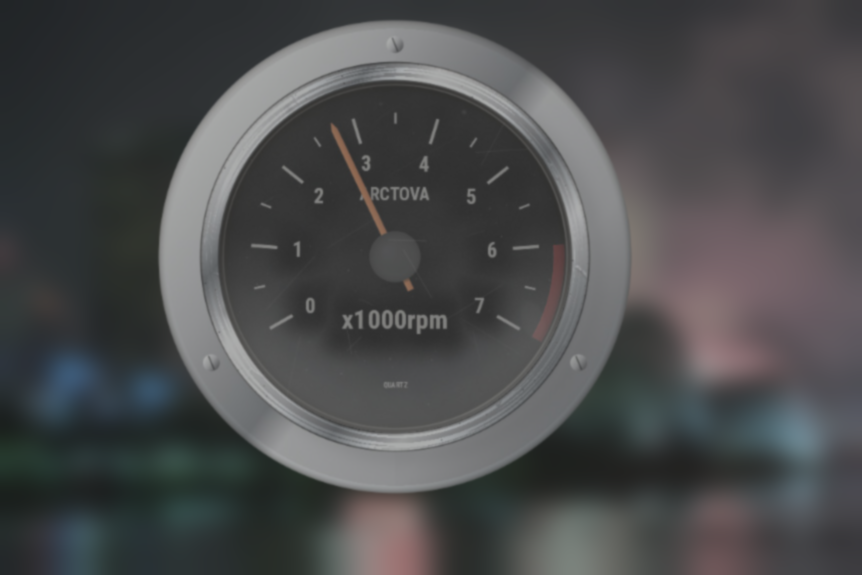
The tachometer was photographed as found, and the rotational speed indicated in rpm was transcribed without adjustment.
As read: 2750 rpm
